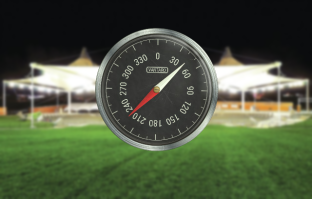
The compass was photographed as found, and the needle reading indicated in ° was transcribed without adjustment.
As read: 225 °
